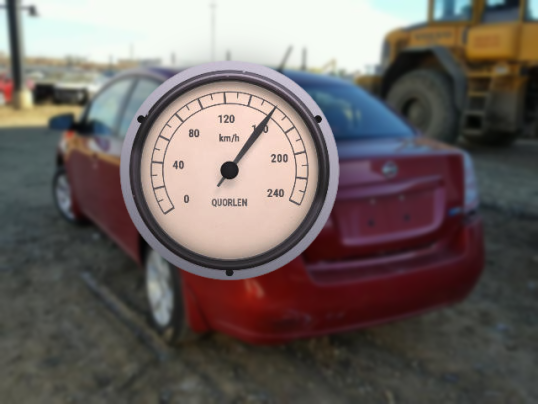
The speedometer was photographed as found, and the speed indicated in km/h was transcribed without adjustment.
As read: 160 km/h
